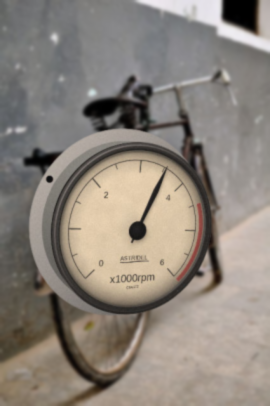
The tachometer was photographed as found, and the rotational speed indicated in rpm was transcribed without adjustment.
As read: 3500 rpm
